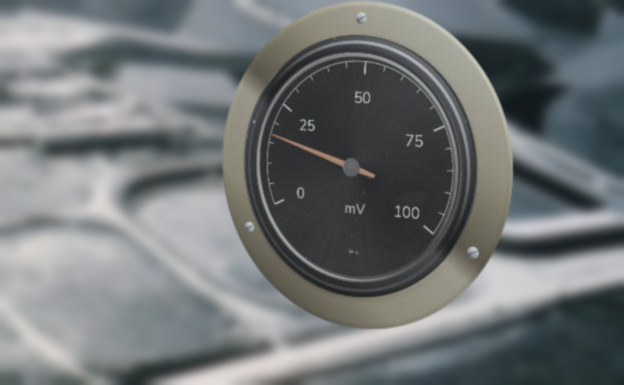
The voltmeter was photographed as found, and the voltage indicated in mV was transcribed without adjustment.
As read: 17.5 mV
